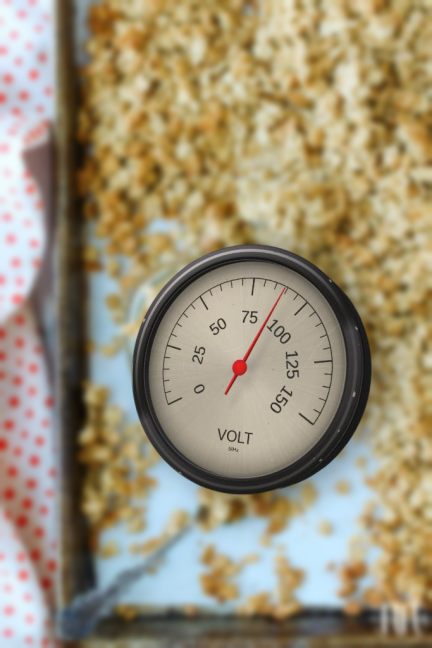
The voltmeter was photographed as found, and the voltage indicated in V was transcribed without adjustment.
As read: 90 V
